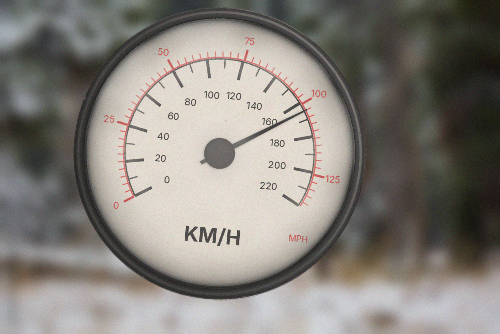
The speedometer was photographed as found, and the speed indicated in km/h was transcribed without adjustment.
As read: 165 km/h
